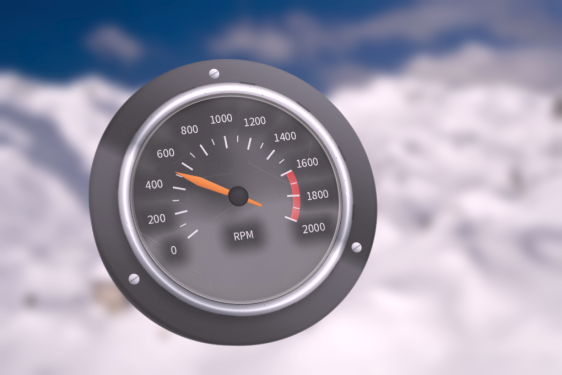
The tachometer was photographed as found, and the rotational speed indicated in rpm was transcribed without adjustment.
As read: 500 rpm
